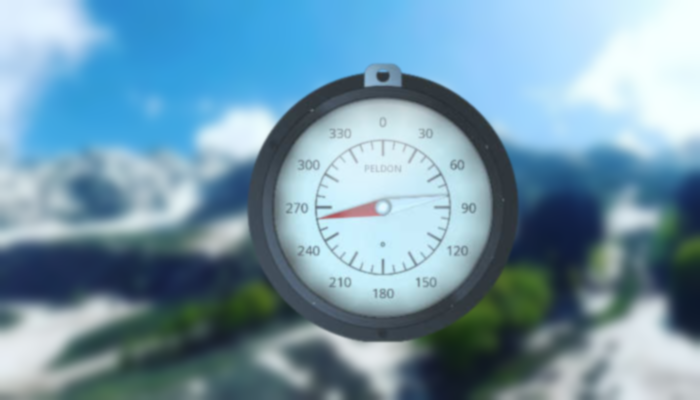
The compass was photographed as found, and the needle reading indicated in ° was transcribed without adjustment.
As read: 260 °
